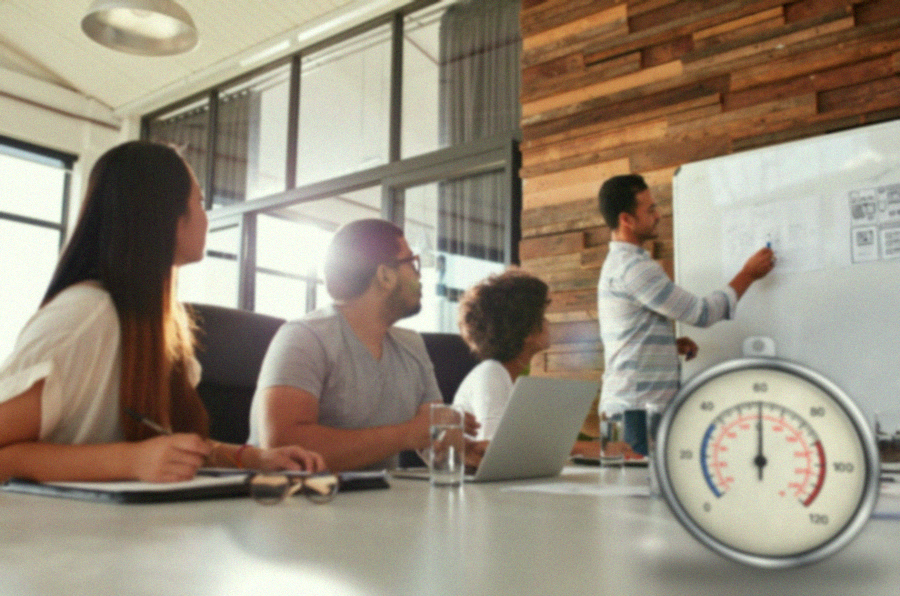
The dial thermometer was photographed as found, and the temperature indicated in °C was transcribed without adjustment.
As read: 60 °C
